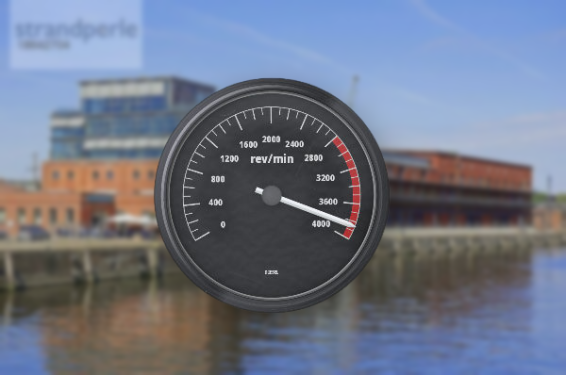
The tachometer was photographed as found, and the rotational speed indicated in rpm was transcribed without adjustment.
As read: 3850 rpm
